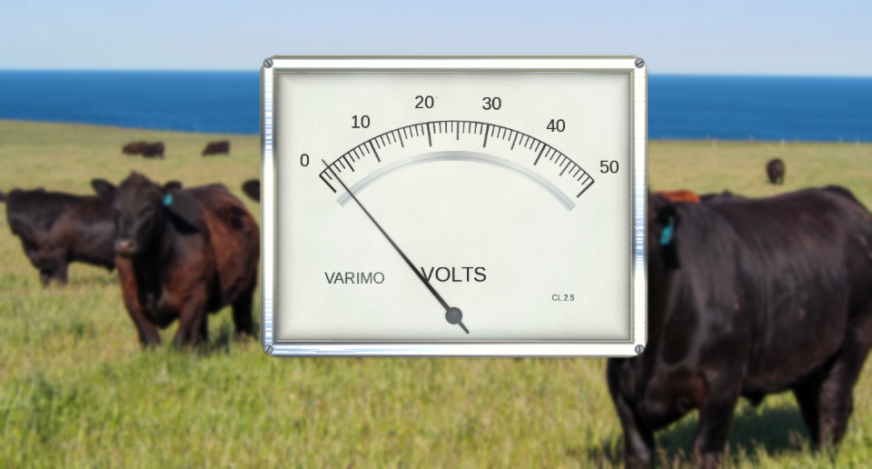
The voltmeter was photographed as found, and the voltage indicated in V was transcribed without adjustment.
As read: 2 V
